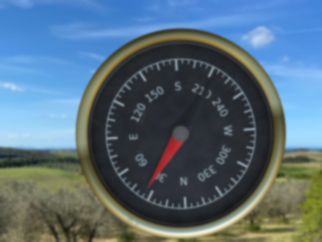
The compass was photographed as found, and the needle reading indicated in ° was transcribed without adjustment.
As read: 35 °
